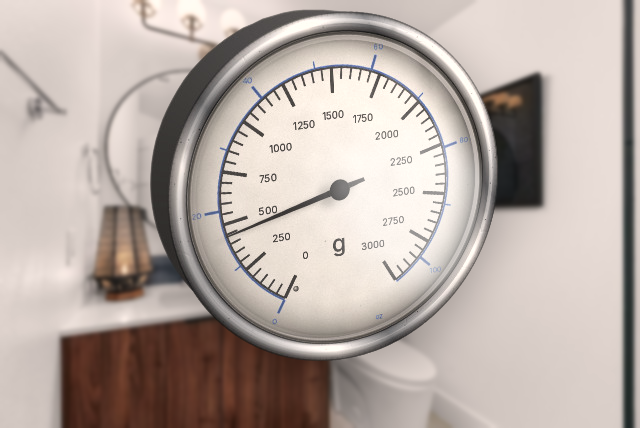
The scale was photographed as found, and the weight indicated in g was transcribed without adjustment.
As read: 450 g
